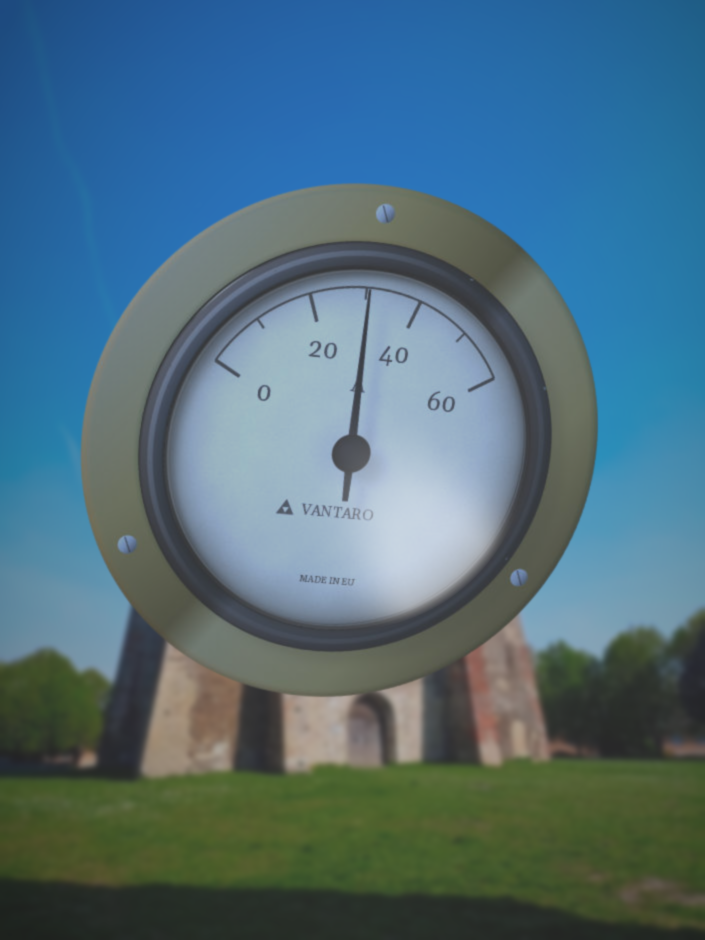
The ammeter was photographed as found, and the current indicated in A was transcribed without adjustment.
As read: 30 A
